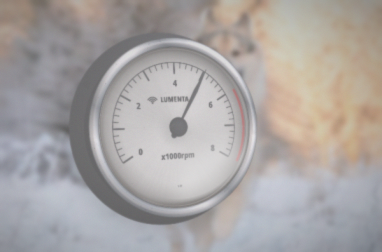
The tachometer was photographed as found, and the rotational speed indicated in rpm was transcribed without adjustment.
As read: 5000 rpm
